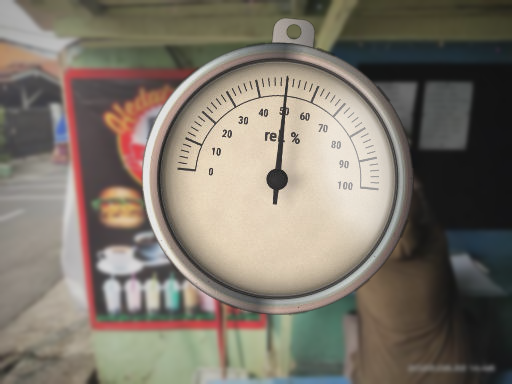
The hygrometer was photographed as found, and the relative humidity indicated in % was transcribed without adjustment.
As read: 50 %
